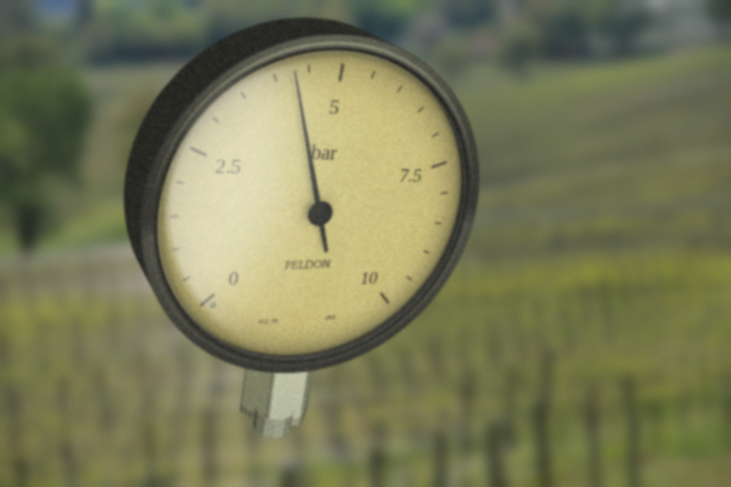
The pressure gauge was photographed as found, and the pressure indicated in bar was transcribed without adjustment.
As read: 4.25 bar
